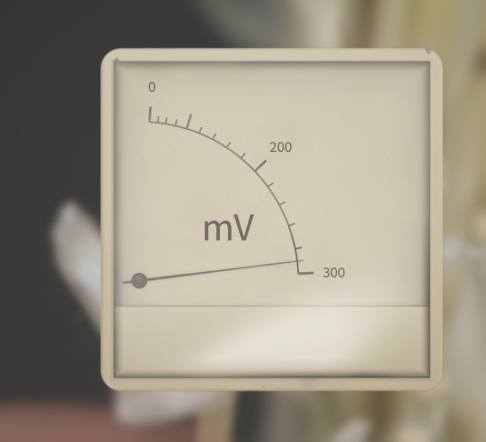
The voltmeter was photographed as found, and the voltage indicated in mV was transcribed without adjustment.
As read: 290 mV
